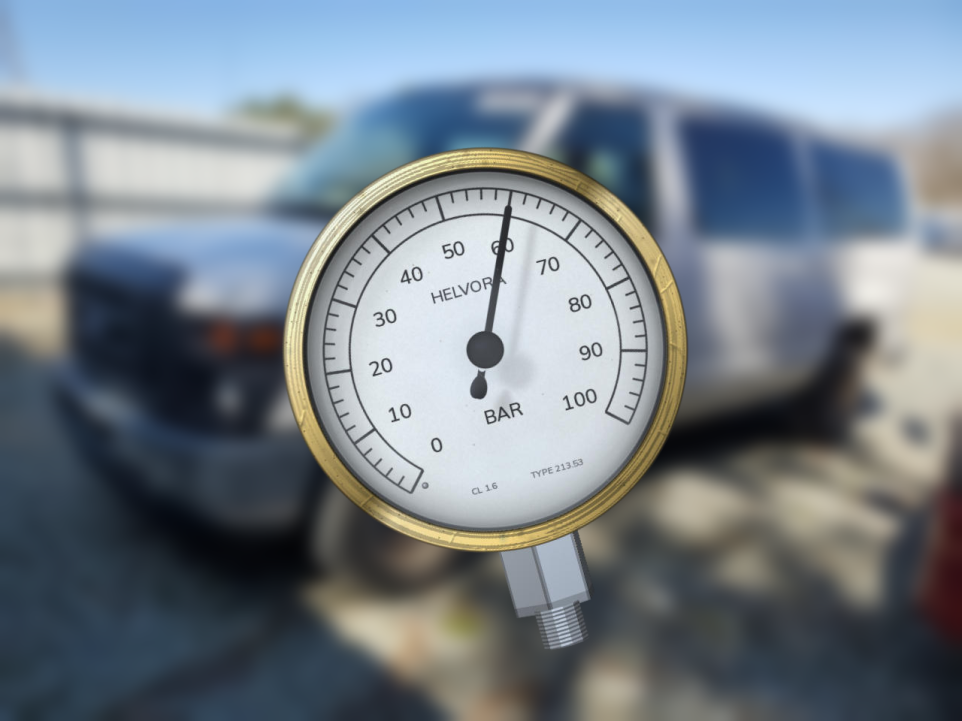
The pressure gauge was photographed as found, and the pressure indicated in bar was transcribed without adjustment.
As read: 60 bar
